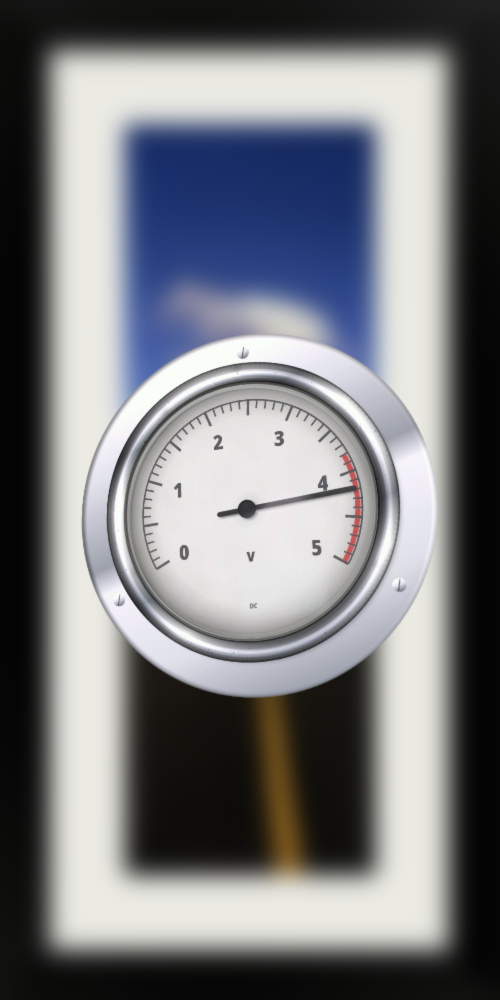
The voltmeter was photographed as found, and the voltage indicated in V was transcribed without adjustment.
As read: 4.2 V
